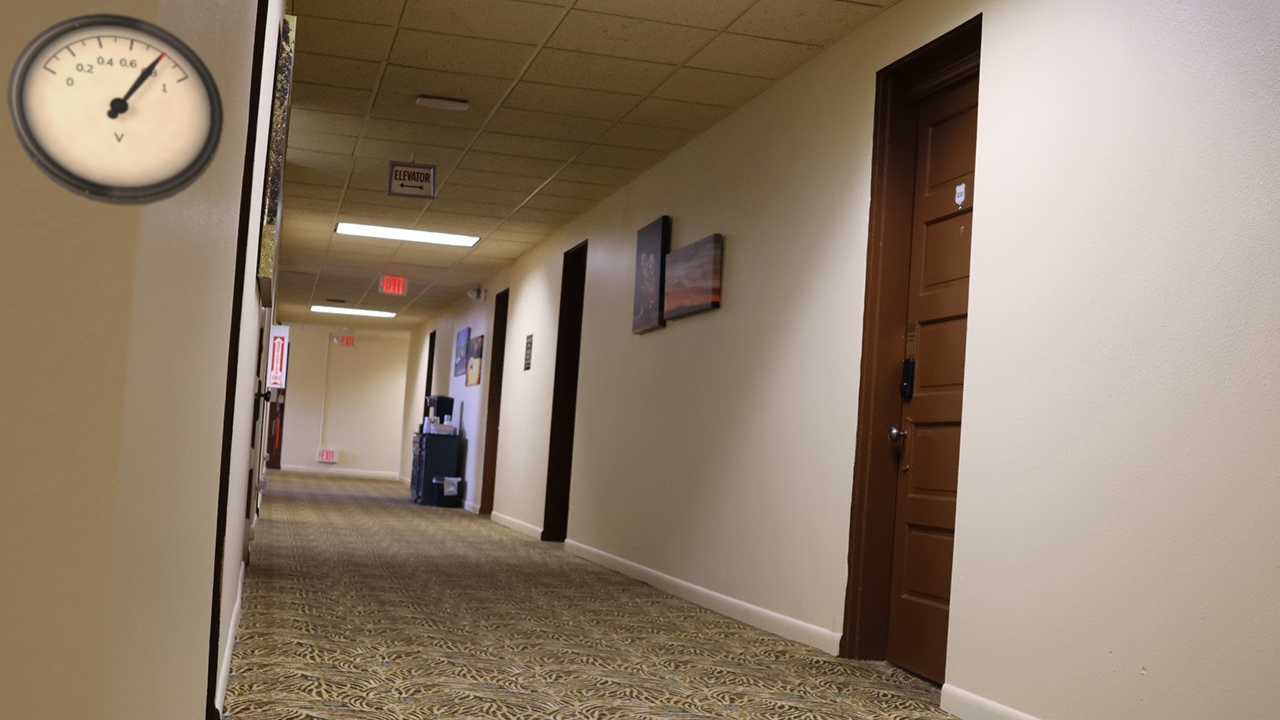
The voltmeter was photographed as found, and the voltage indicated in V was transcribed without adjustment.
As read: 0.8 V
